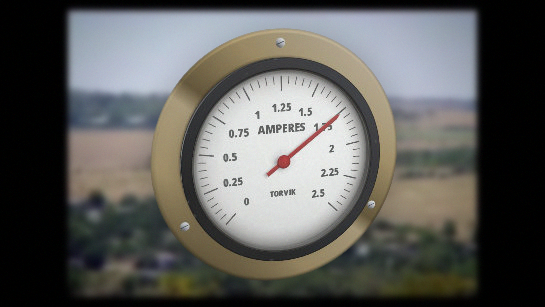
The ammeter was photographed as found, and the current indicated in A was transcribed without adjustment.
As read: 1.75 A
